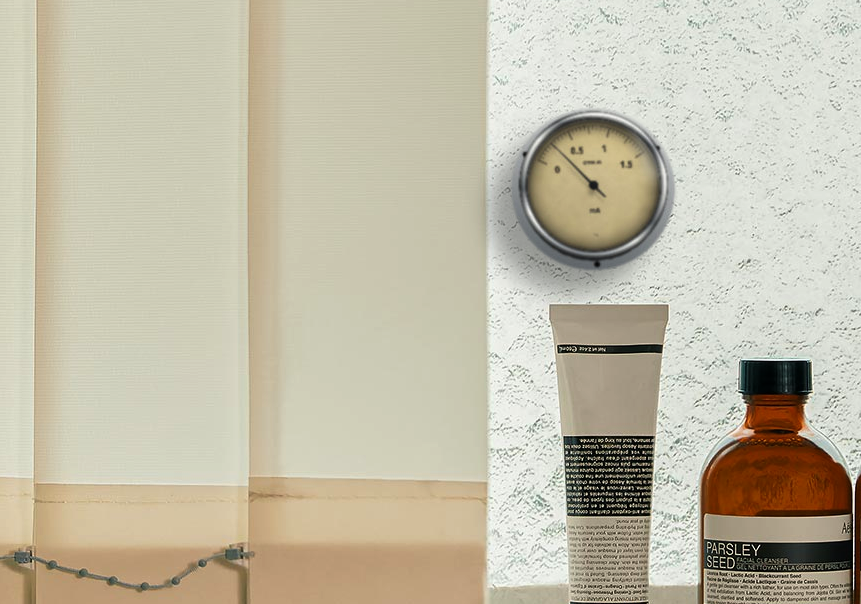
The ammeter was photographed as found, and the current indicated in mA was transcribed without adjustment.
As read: 0.25 mA
